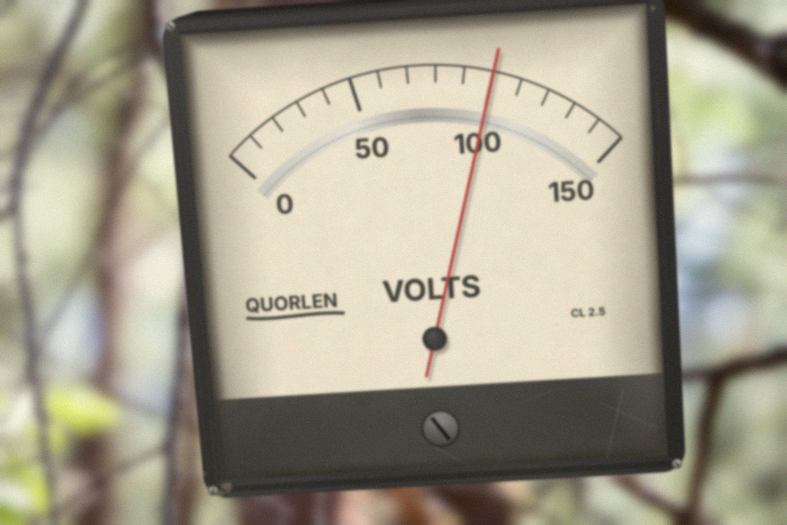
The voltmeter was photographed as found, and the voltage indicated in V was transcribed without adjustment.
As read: 100 V
